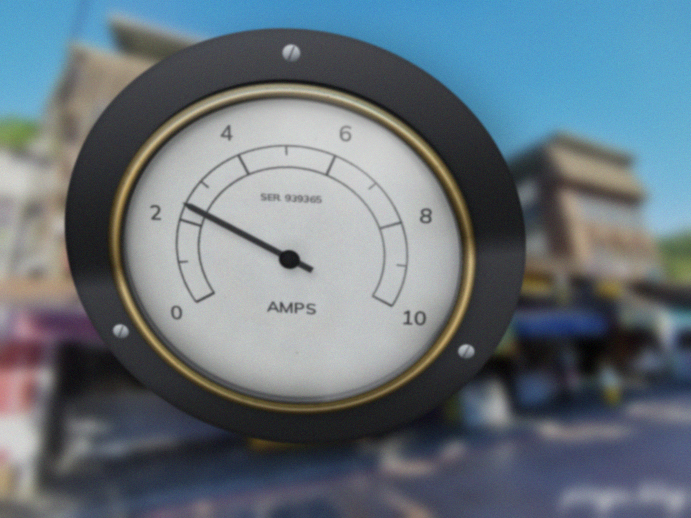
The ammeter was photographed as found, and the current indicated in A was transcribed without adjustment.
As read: 2.5 A
